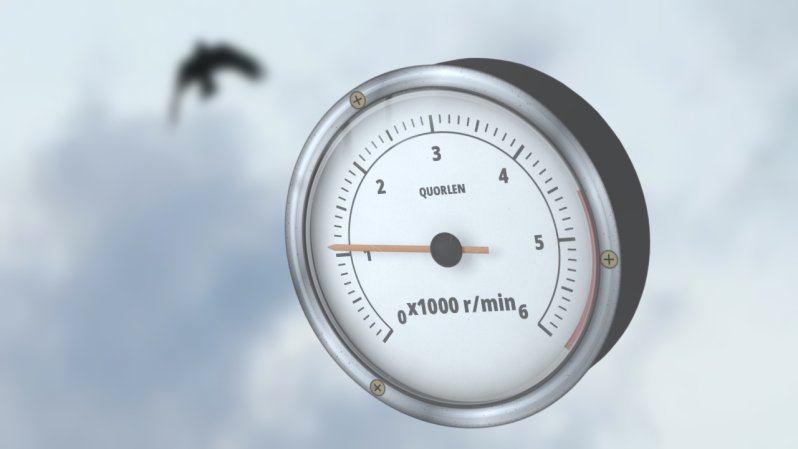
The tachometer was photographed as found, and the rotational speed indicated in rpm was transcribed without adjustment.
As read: 1100 rpm
